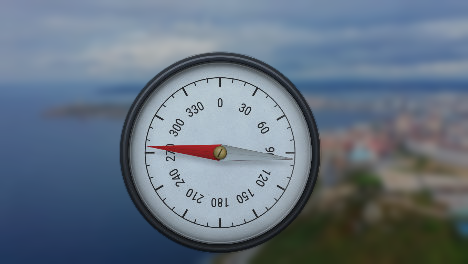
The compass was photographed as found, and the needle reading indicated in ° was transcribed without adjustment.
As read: 275 °
